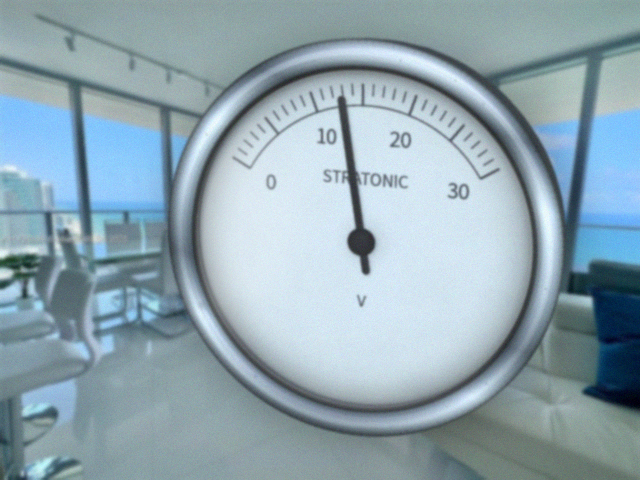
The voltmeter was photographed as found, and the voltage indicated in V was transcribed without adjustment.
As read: 13 V
